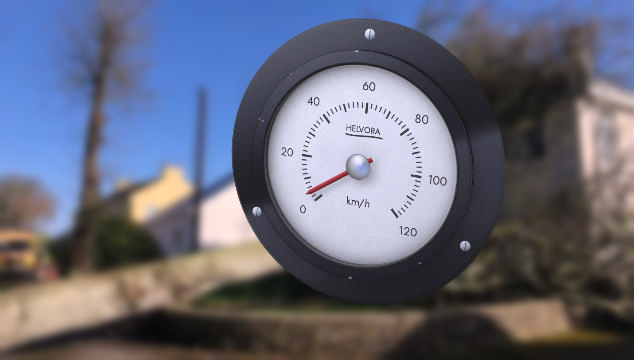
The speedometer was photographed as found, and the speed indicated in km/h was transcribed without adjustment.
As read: 4 km/h
